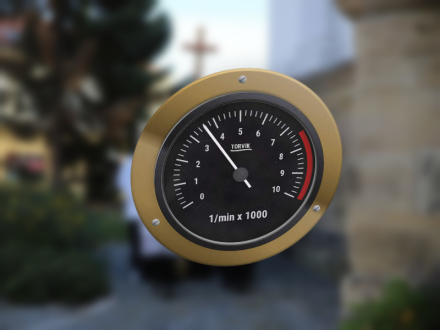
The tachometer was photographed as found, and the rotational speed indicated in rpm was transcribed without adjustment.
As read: 3600 rpm
